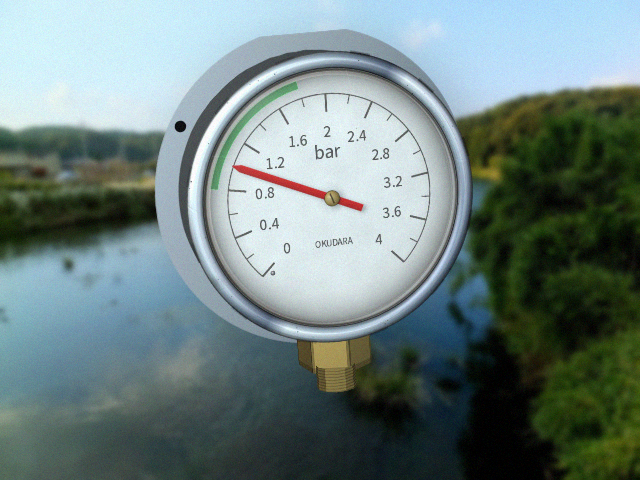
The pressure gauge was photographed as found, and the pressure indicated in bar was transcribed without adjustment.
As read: 1 bar
